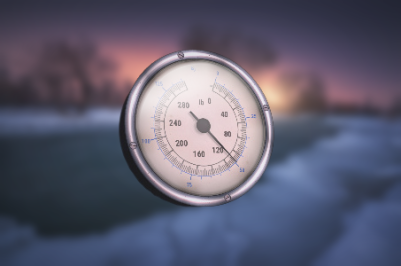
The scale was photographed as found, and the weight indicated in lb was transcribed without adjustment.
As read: 110 lb
